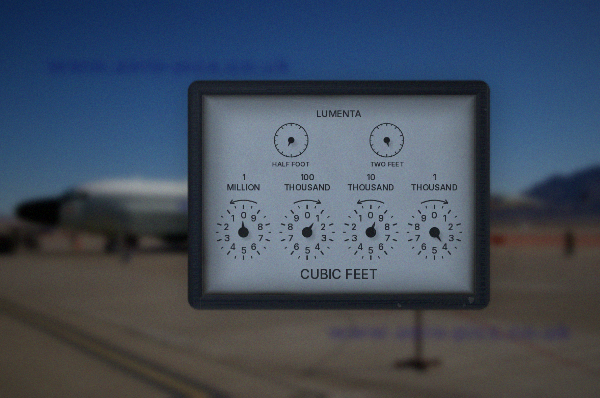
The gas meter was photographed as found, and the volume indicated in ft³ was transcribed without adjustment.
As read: 9400 ft³
